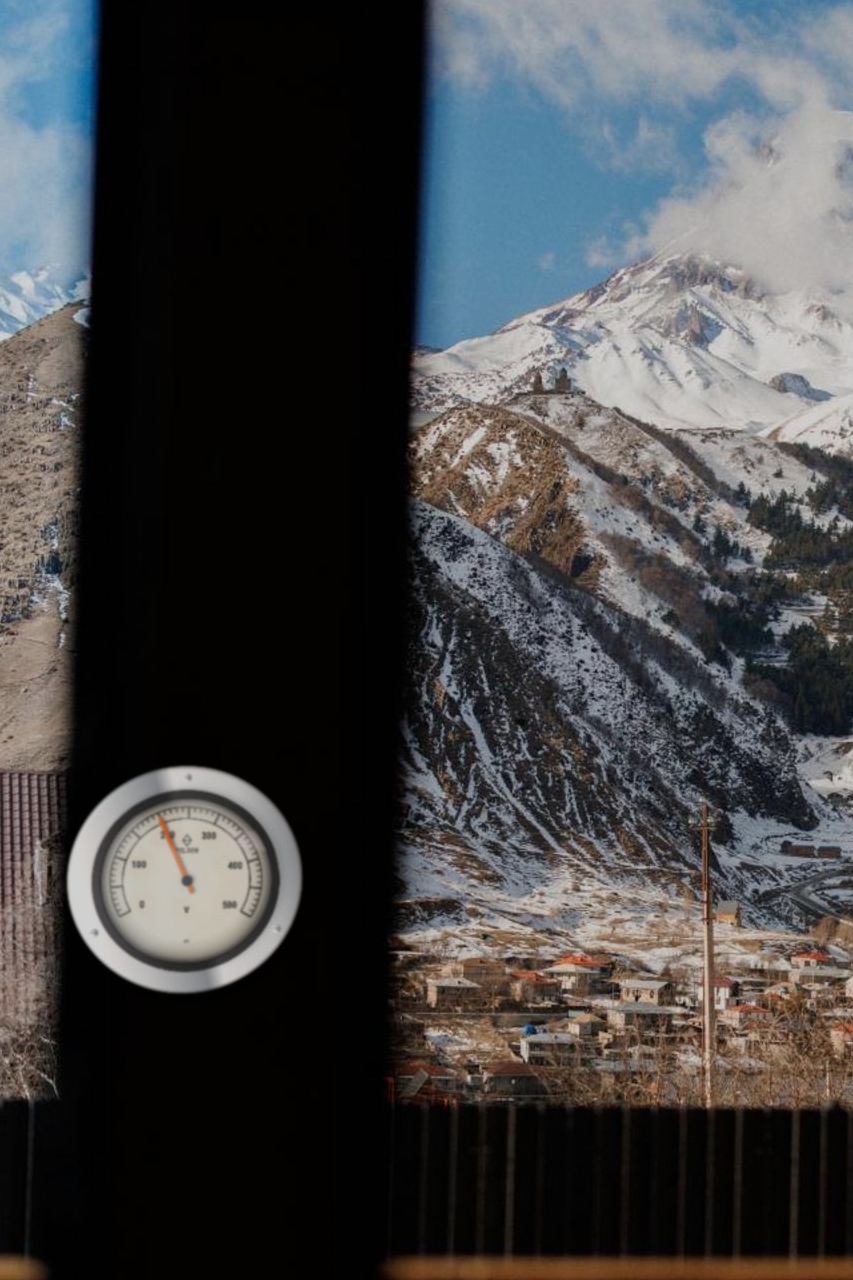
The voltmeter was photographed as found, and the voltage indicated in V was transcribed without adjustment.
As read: 200 V
